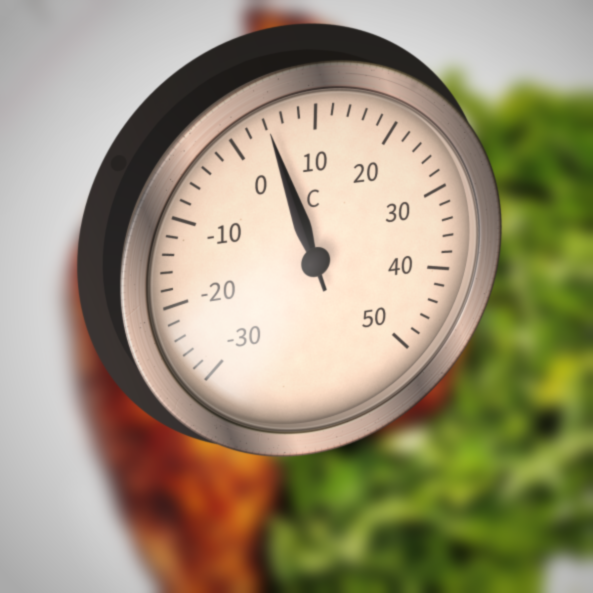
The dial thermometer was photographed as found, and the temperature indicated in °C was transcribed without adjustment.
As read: 4 °C
